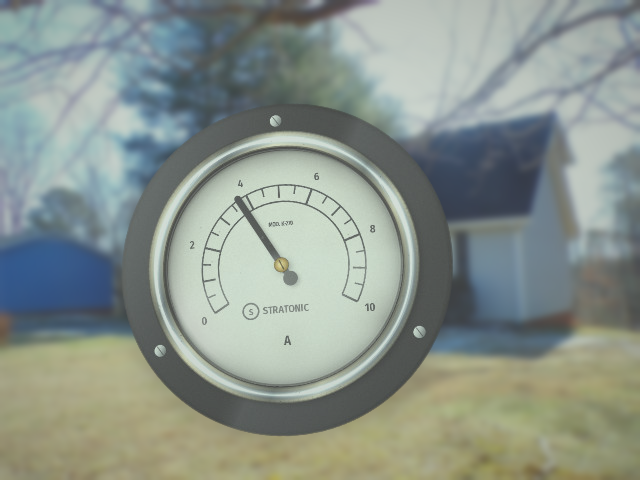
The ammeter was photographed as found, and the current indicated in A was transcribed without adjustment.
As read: 3.75 A
